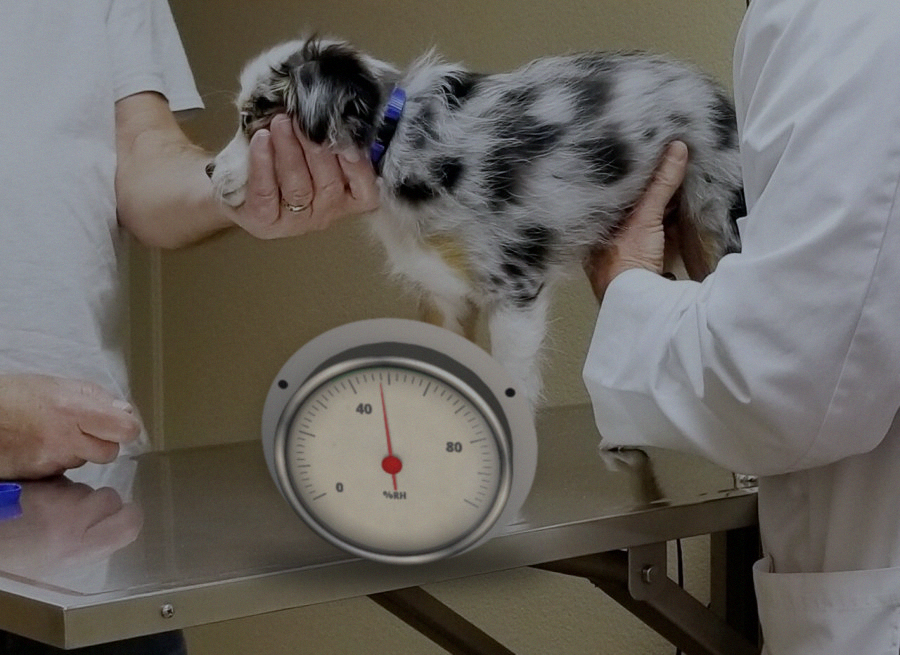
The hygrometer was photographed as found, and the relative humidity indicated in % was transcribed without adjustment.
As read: 48 %
